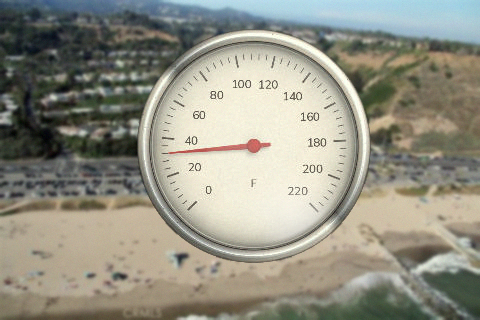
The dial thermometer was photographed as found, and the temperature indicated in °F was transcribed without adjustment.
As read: 32 °F
